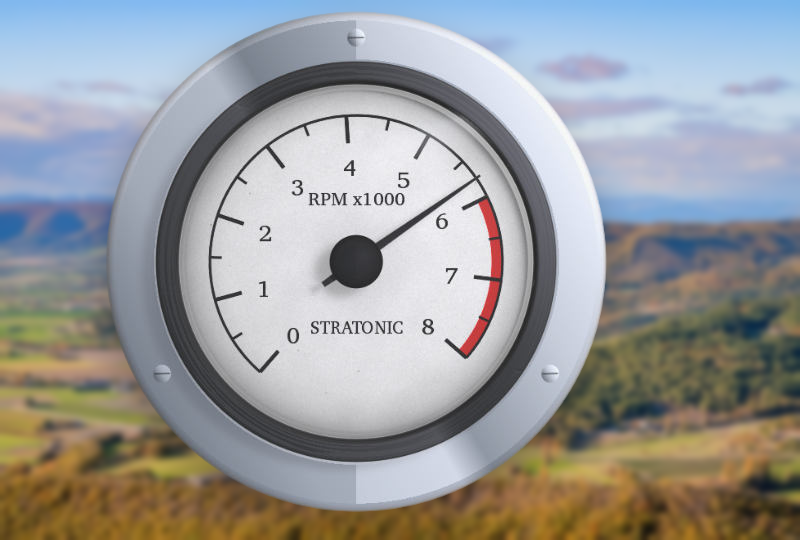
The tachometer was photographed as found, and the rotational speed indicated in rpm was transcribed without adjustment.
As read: 5750 rpm
